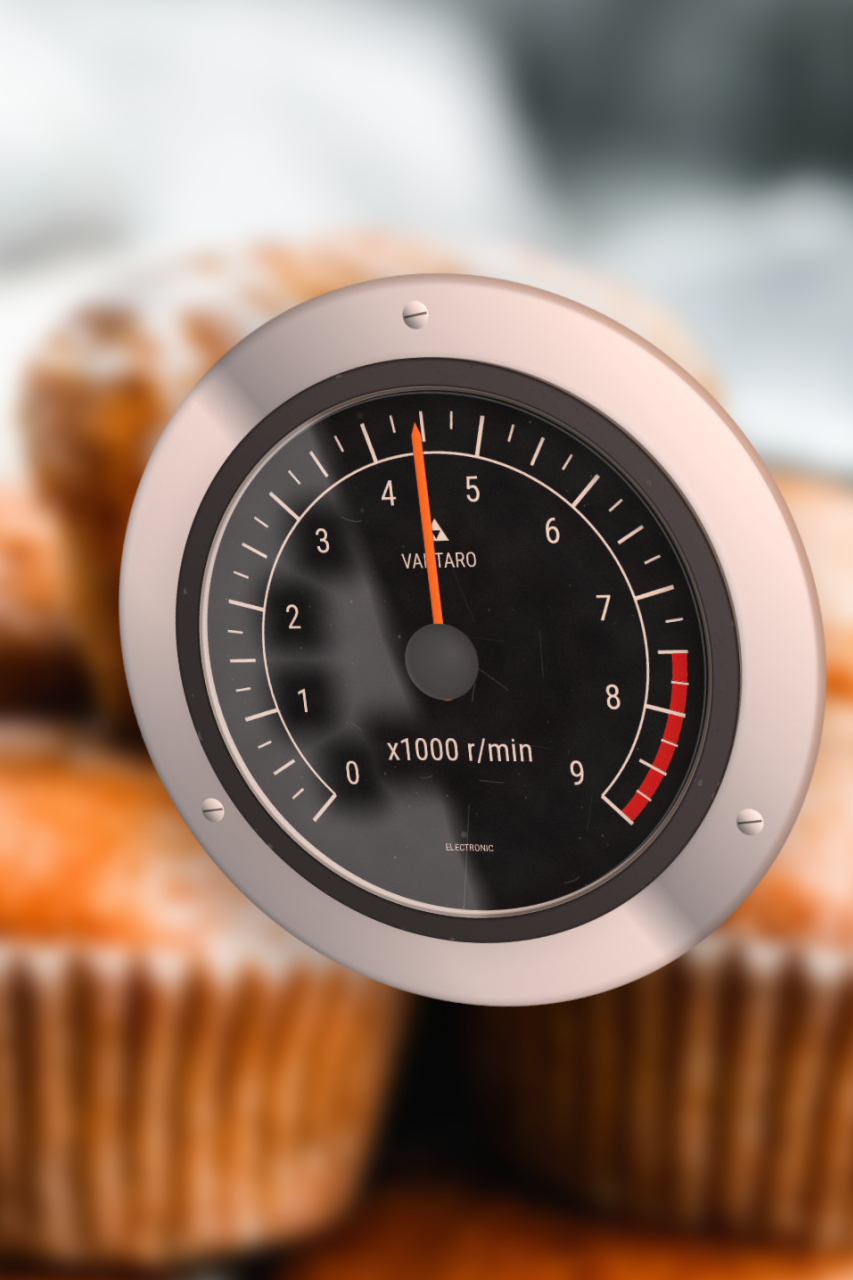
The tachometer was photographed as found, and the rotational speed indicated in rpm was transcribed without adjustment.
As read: 4500 rpm
